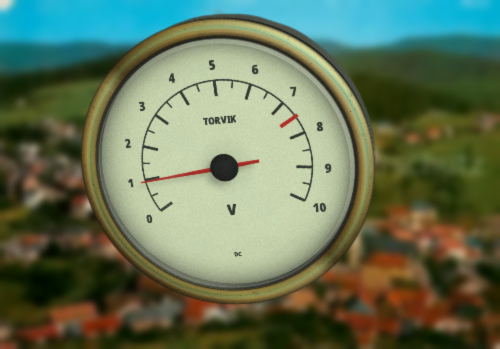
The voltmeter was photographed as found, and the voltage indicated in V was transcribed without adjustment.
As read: 1 V
